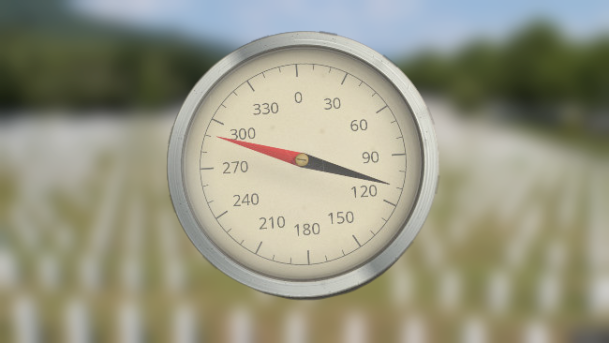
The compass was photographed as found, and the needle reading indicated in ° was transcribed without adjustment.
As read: 290 °
